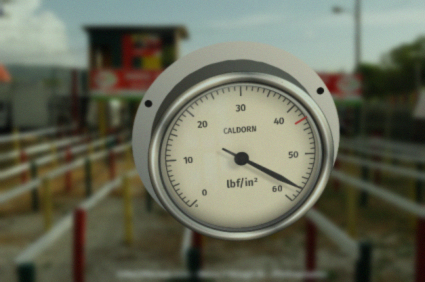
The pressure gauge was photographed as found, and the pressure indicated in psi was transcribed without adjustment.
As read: 57 psi
